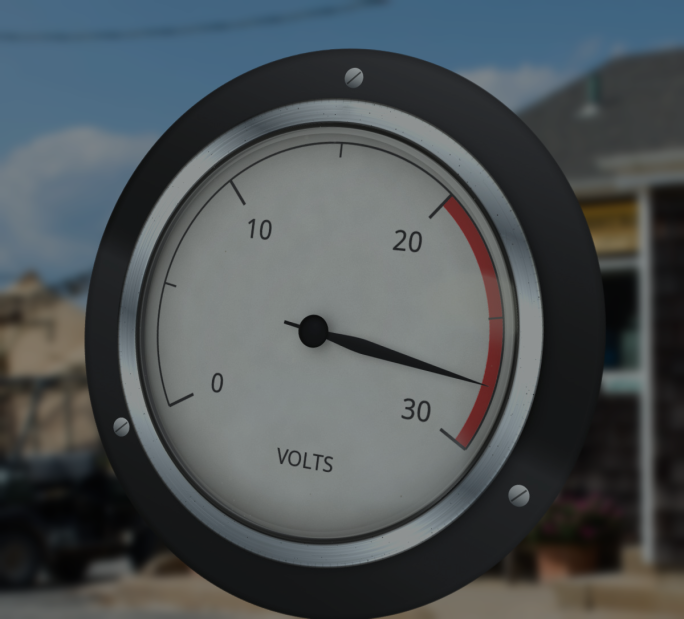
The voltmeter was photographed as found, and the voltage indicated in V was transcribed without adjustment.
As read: 27.5 V
